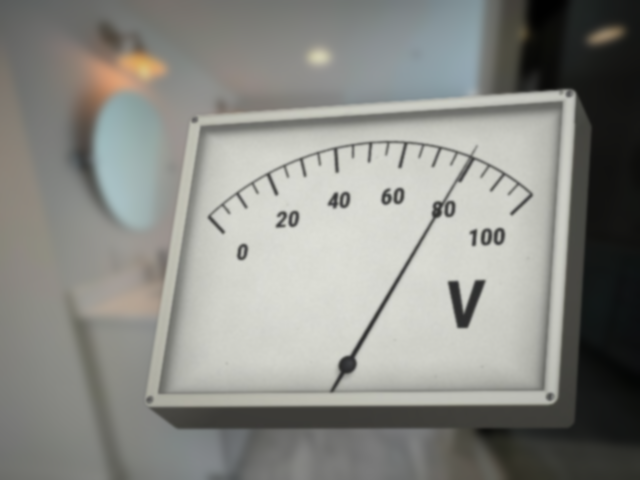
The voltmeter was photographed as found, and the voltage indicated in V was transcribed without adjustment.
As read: 80 V
